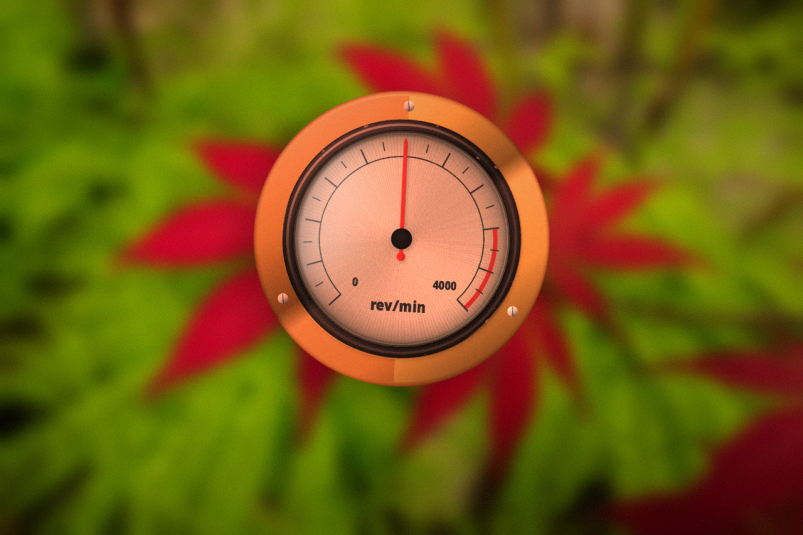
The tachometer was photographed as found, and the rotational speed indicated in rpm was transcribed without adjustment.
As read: 2000 rpm
